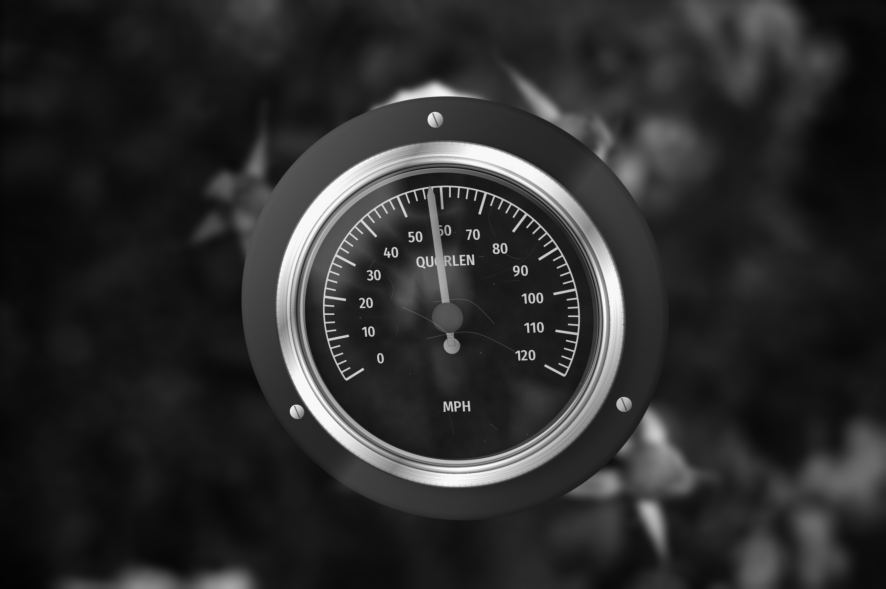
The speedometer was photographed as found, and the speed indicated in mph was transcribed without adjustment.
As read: 58 mph
